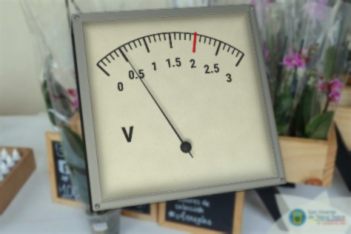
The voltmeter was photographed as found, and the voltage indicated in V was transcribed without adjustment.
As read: 0.5 V
